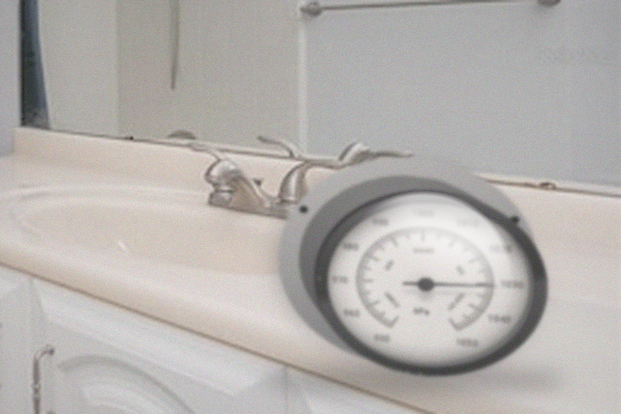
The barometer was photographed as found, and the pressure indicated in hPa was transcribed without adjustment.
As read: 1030 hPa
